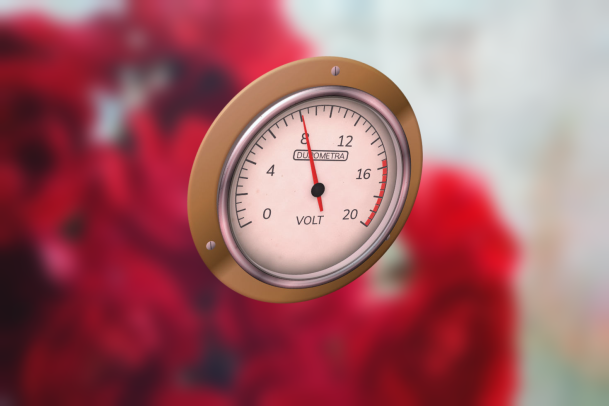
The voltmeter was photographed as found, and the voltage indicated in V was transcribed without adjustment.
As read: 8 V
